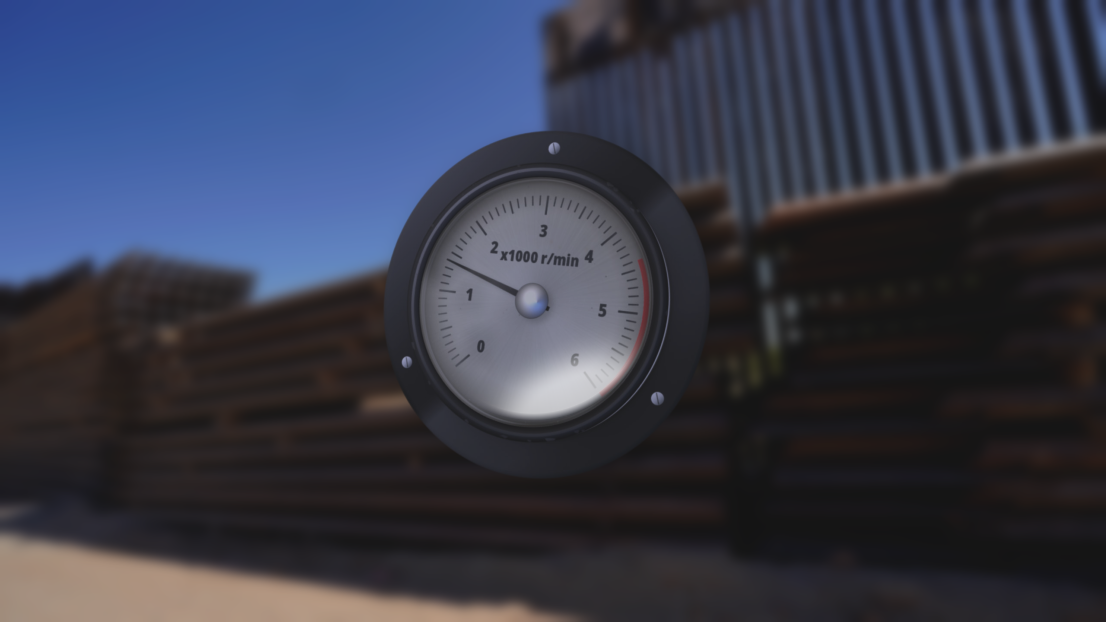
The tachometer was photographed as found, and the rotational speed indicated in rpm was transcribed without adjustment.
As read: 1400 rpm
